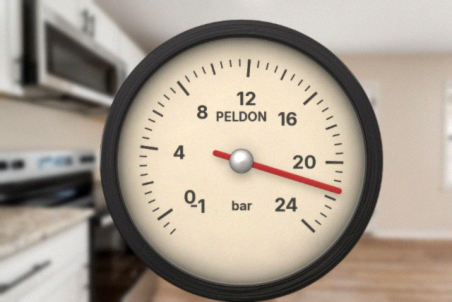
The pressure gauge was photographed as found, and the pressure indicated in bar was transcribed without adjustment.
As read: 21.5 bar
